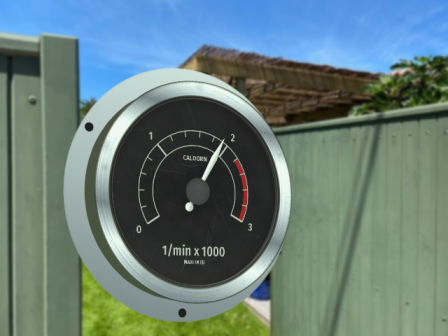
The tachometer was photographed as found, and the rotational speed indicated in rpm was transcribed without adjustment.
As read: 1900 rpm
